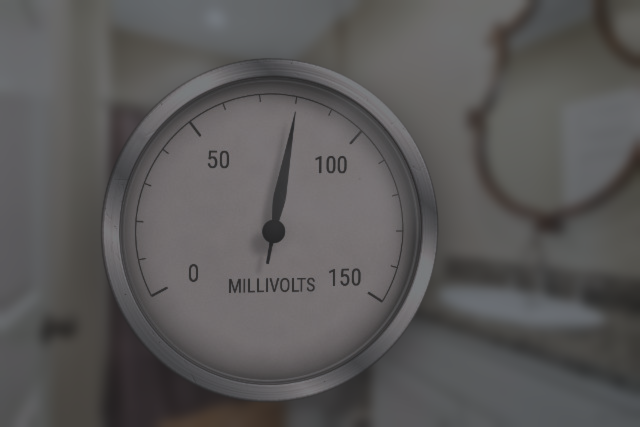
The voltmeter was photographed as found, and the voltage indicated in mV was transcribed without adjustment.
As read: 80 mV
